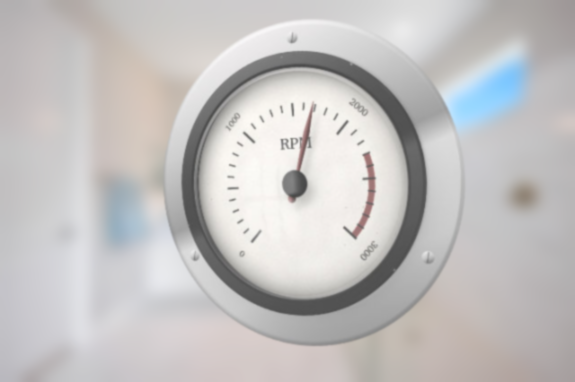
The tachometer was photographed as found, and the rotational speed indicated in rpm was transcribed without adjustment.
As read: 1700 rpm
